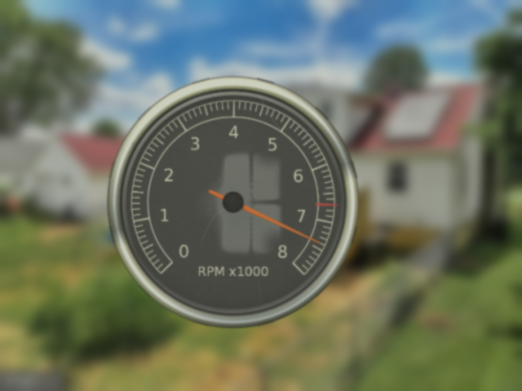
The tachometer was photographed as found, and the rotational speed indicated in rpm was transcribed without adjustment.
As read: 7400 rpm
